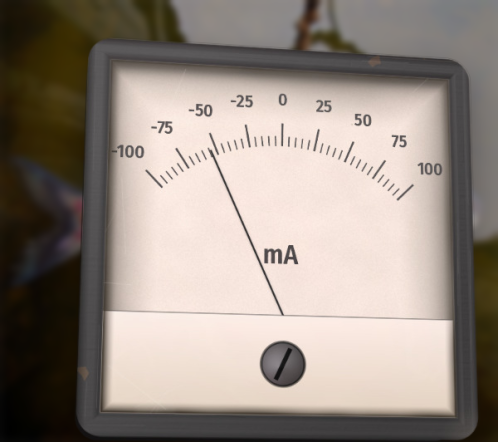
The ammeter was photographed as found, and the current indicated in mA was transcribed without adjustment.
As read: -55 mA
